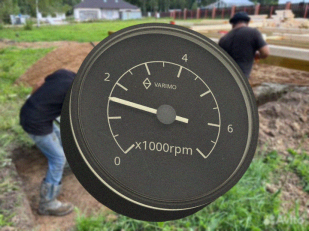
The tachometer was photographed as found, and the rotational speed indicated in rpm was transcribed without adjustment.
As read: 1500 rpm
